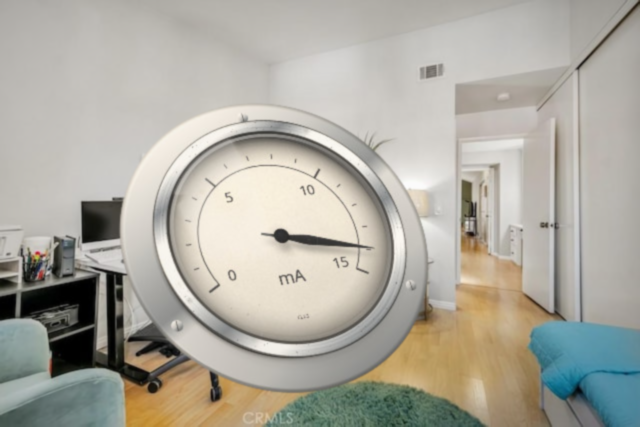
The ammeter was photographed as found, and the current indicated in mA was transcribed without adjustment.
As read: 14 mA
